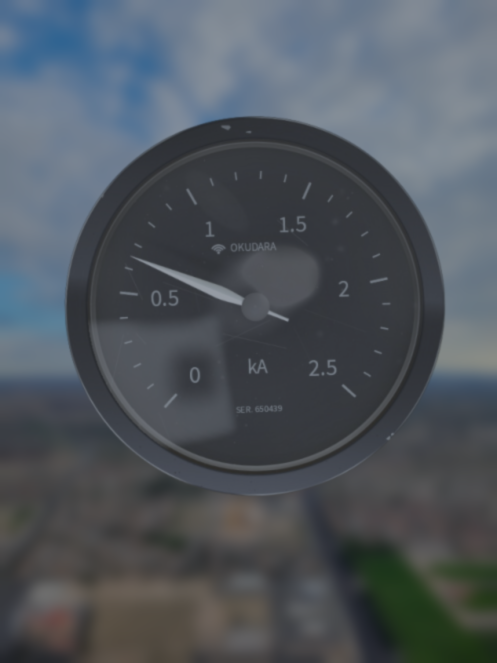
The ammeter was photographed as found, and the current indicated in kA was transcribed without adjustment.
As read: 0.65 kA
